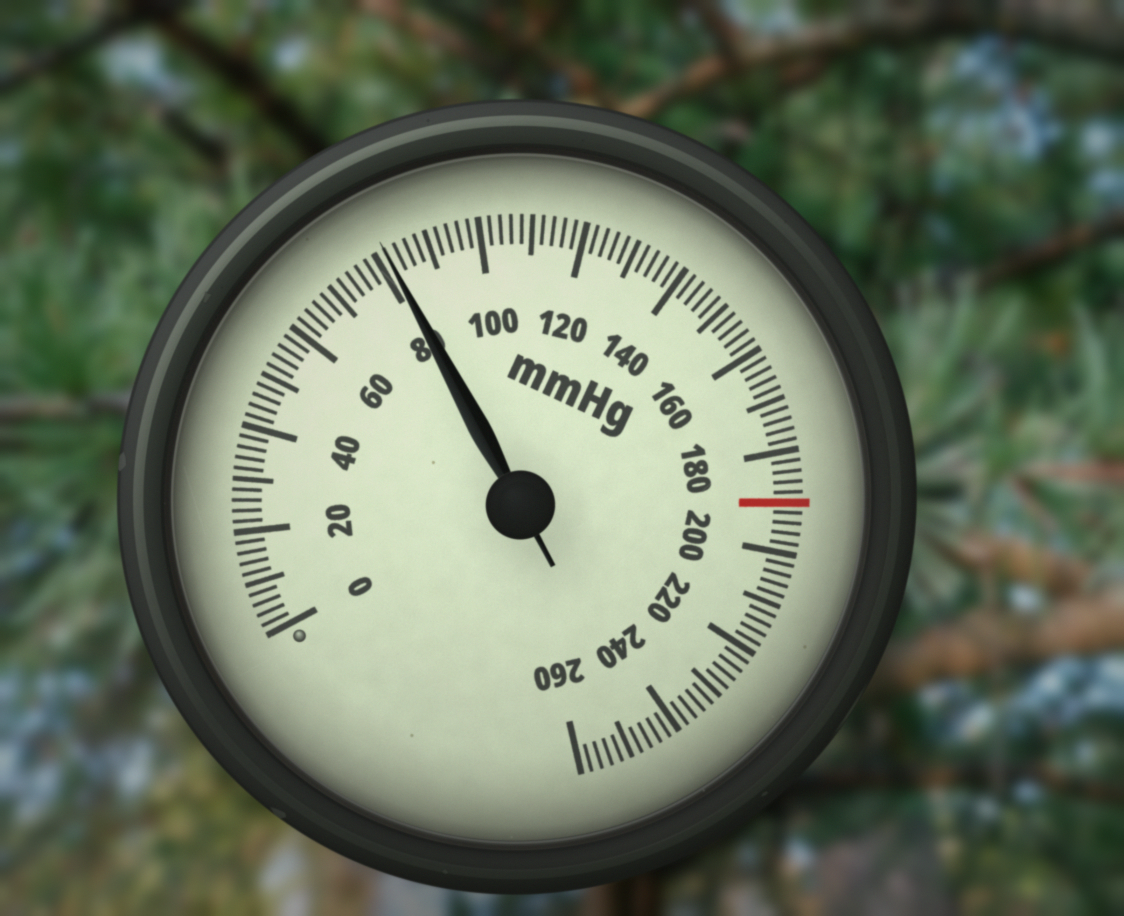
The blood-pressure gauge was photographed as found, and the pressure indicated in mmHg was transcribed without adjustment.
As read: 82 mmHg
